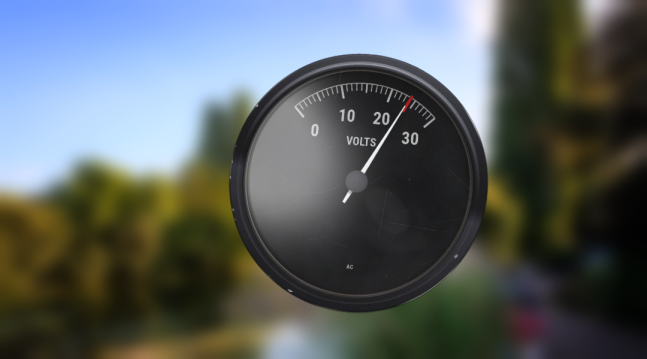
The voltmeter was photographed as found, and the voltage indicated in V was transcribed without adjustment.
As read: 24 V
